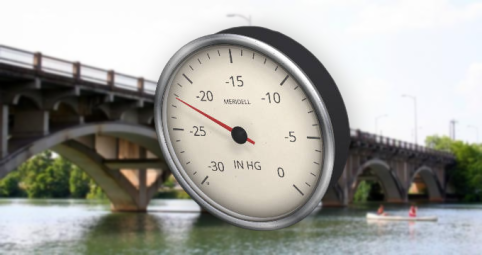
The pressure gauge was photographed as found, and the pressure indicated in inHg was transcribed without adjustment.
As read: -22 inHg
